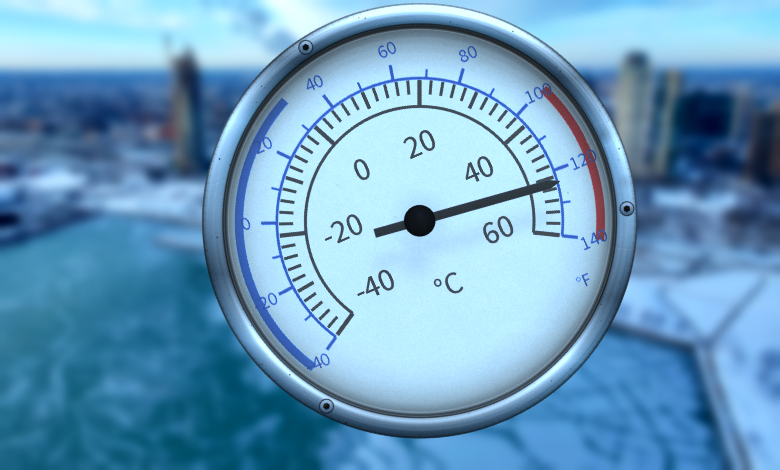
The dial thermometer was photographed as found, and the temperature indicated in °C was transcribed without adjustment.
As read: 51 °C
